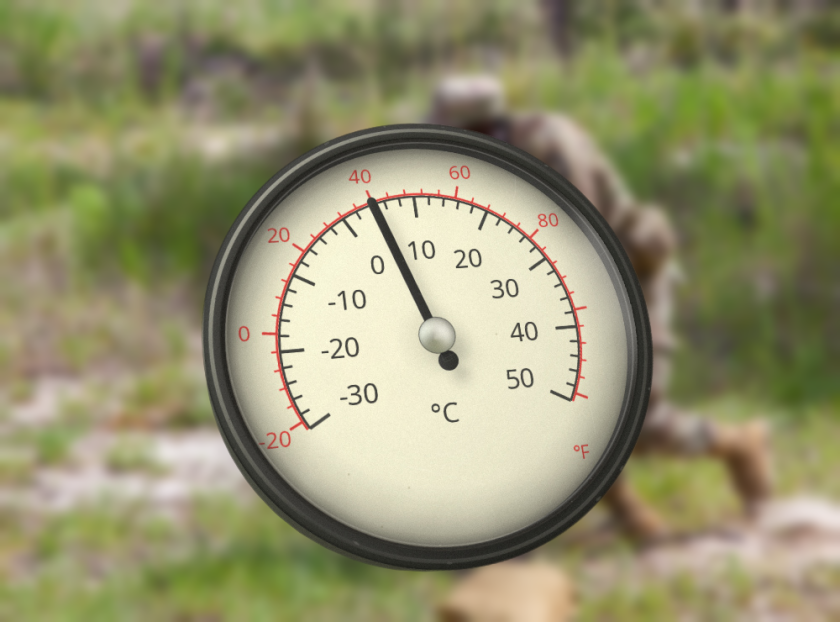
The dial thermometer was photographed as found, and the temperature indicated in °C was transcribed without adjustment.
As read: 4 °C
